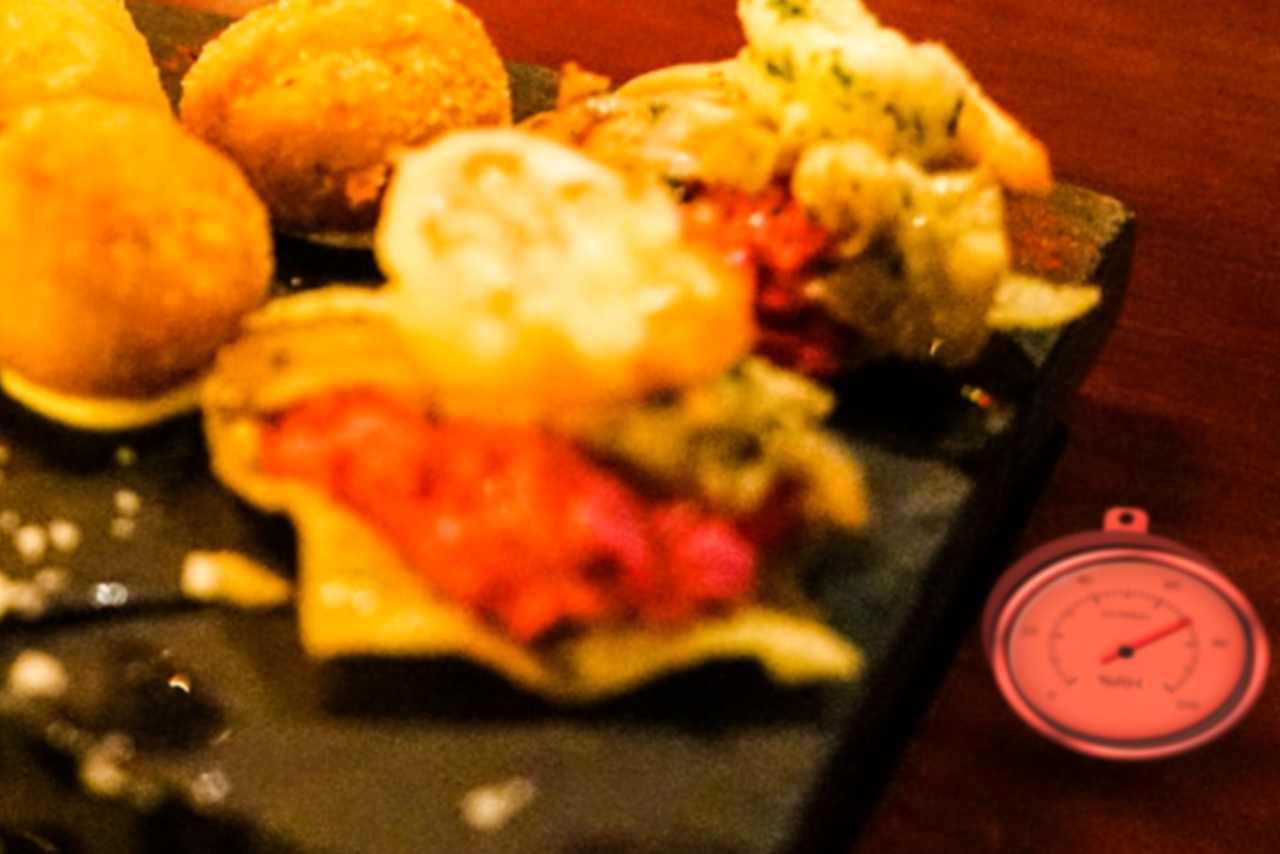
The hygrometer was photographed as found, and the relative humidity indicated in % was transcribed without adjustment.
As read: 70 %
